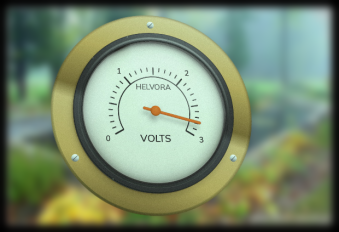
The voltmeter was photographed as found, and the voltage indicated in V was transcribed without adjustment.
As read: 2.8 V
